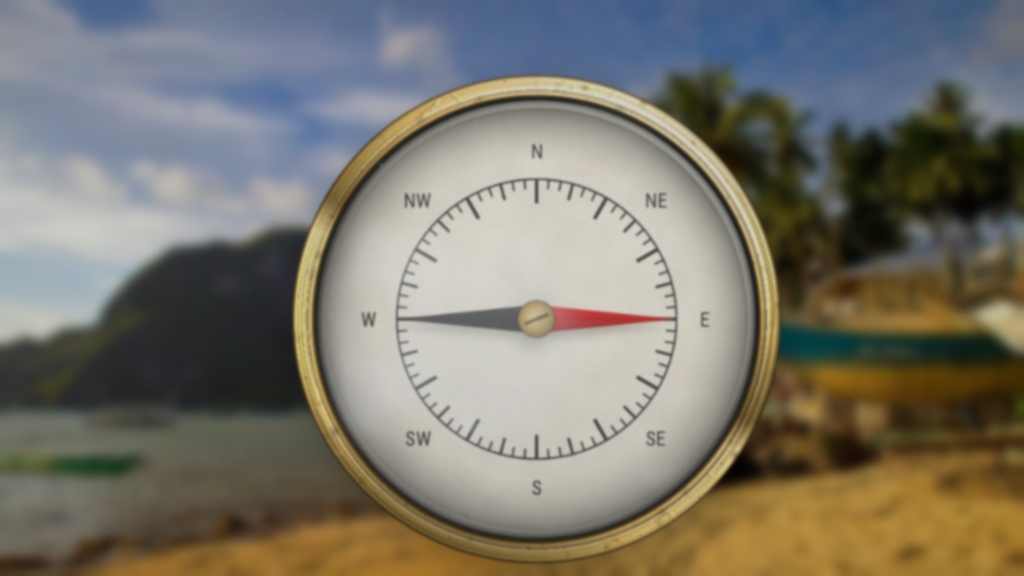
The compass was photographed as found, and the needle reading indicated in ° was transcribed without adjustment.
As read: 90 °
